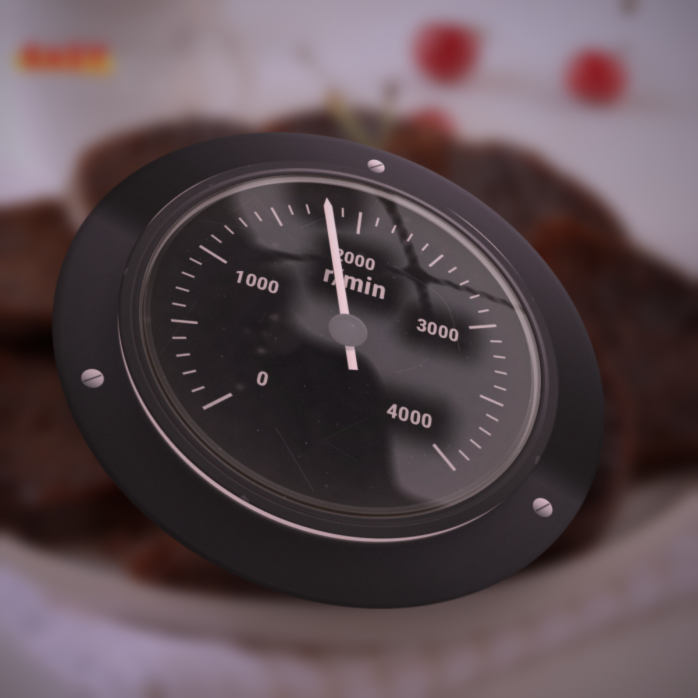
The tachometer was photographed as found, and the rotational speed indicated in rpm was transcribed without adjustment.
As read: 1800 rpm
